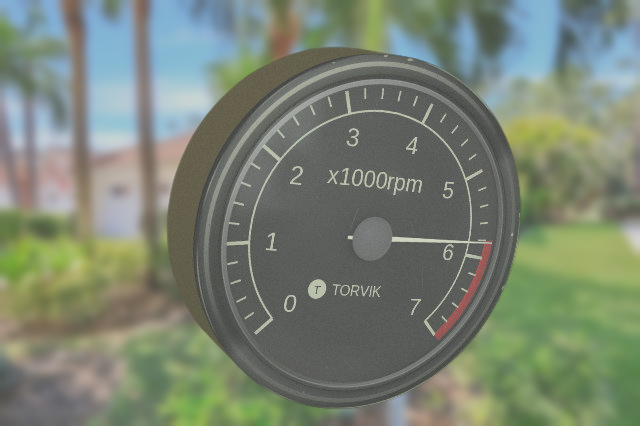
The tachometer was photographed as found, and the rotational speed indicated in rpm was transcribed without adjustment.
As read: 5800 rpm
